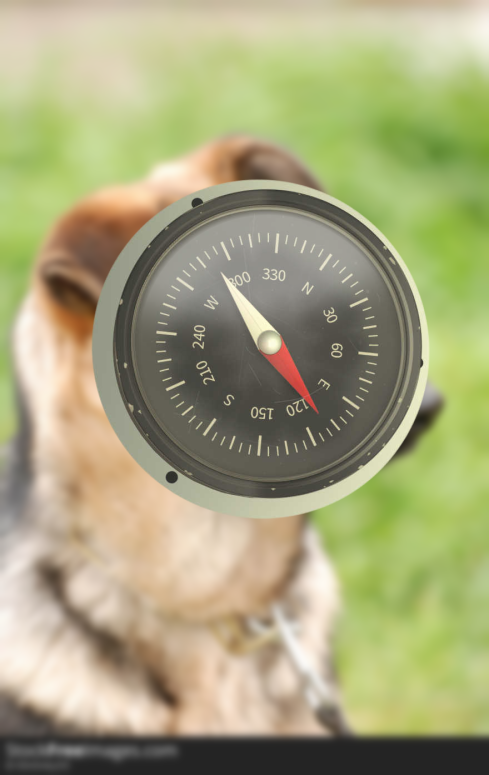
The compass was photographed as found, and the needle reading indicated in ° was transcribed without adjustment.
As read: 110 °
